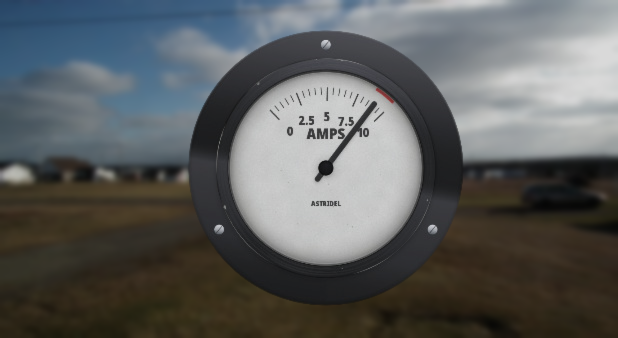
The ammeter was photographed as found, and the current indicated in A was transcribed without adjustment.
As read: 9 A
